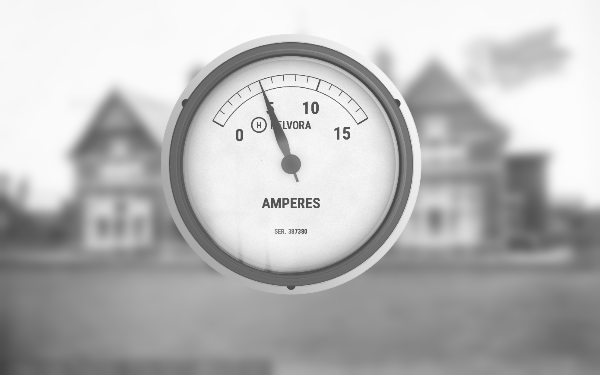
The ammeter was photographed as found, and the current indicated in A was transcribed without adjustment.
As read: 5 A
